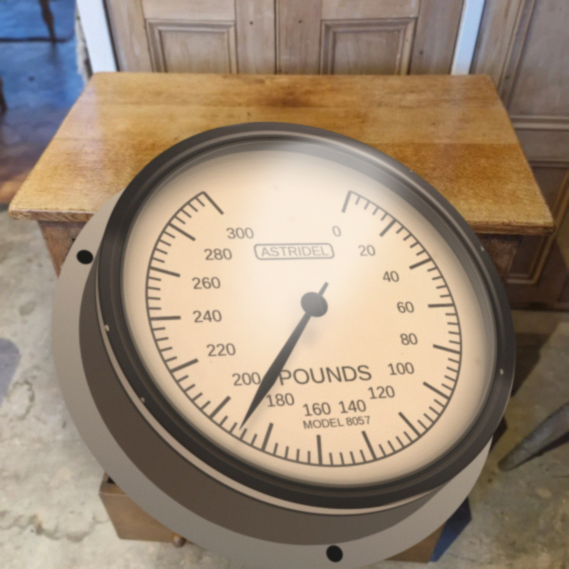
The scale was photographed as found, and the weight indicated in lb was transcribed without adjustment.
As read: 190 lb
